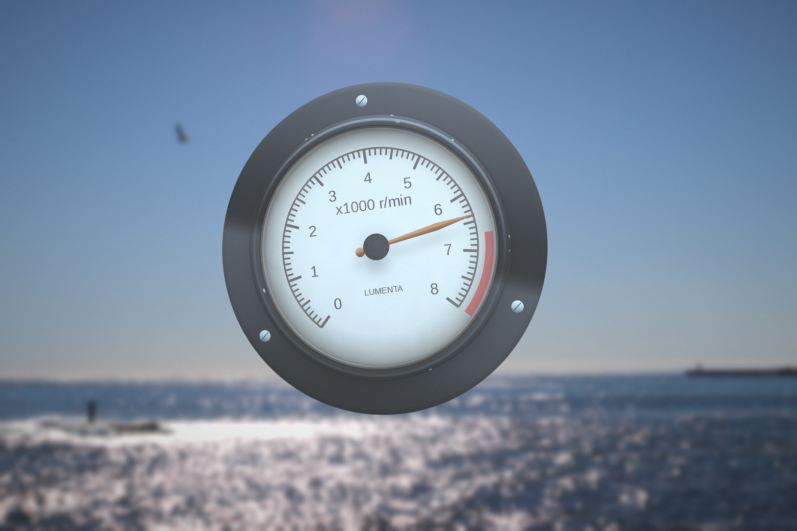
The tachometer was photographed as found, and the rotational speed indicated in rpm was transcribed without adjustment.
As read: 6400 rpm
